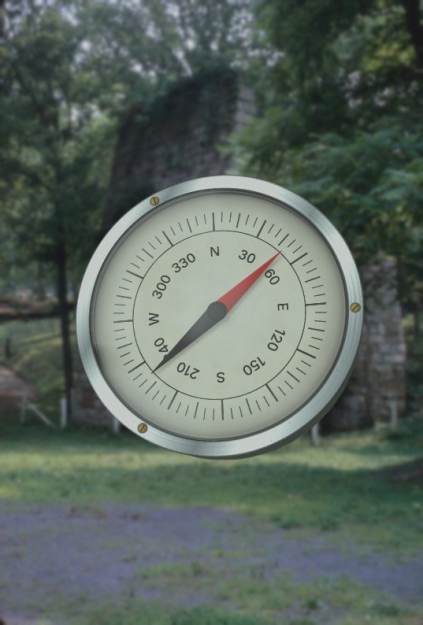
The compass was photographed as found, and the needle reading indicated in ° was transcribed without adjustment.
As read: 50 °
